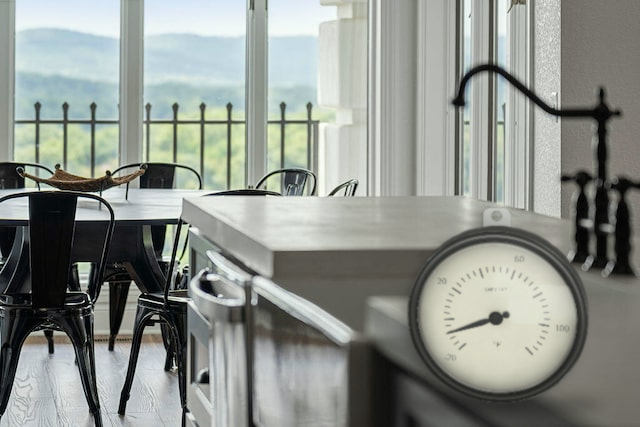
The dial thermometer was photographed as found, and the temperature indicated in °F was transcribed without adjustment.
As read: -8 °F
